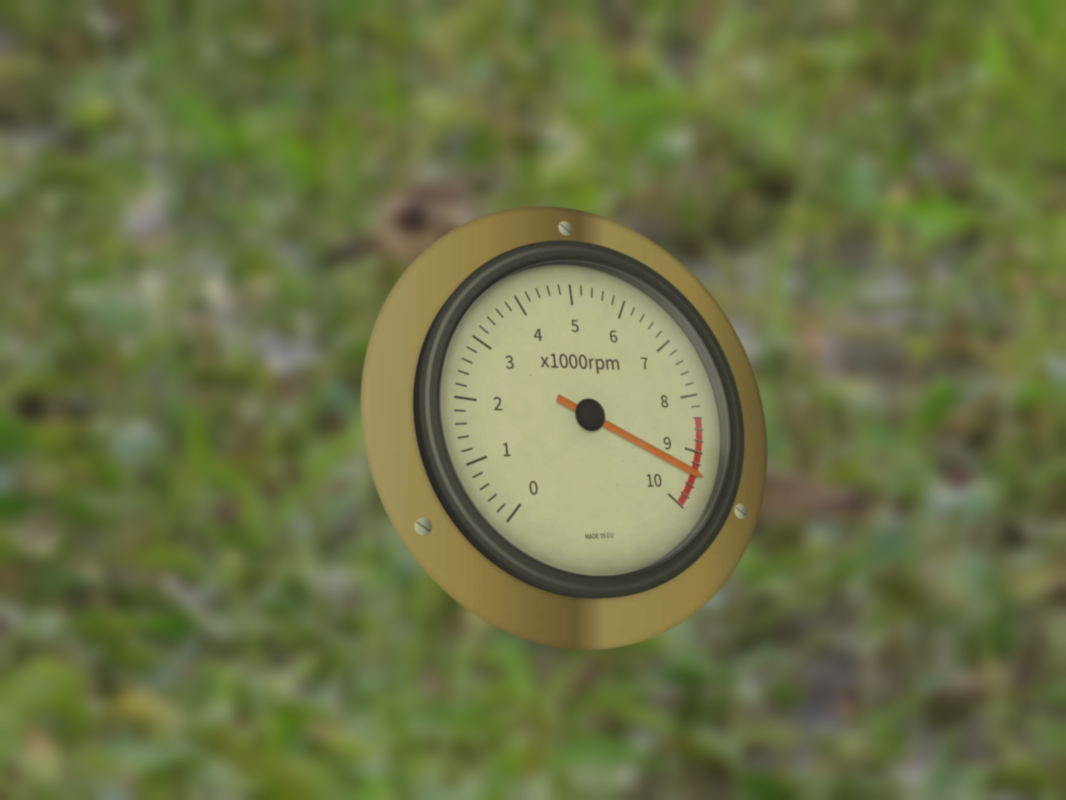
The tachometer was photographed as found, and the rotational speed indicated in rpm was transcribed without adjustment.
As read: 9400 rpm
